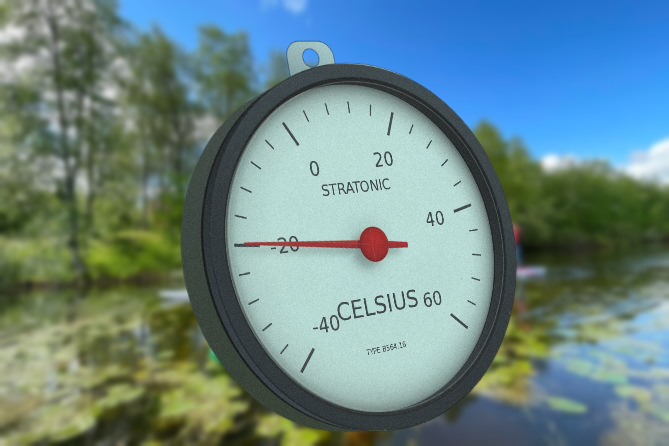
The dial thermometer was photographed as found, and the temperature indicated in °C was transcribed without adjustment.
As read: -20 °C
